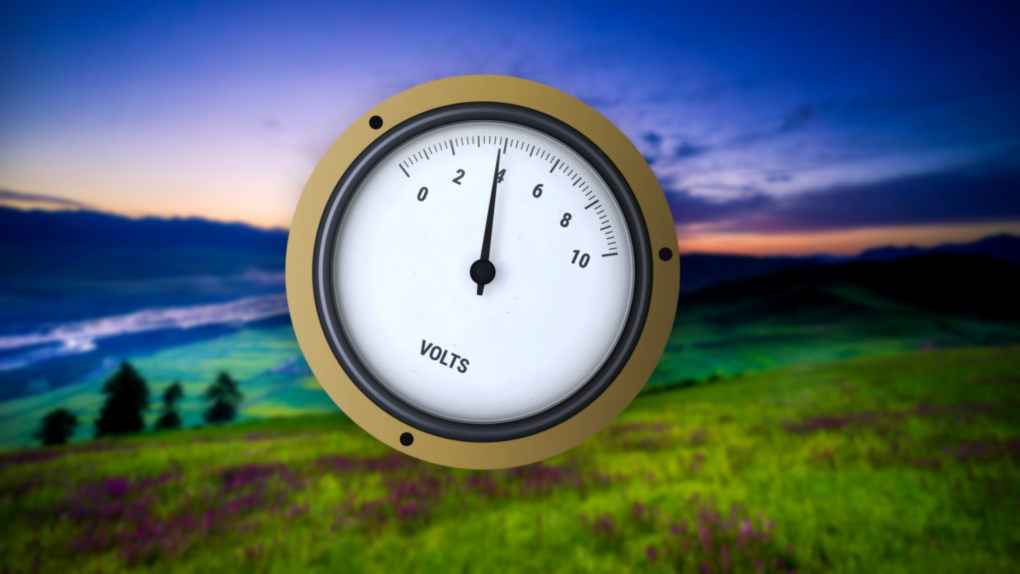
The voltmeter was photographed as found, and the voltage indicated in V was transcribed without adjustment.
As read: 3.8 V
